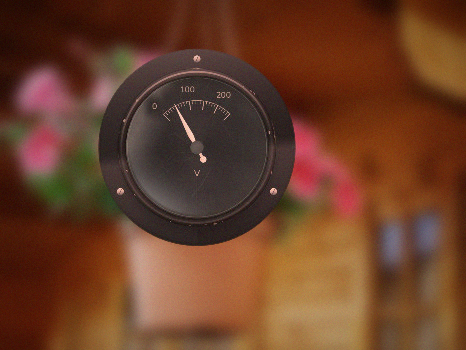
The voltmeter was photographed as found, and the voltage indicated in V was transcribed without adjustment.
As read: 50 V
